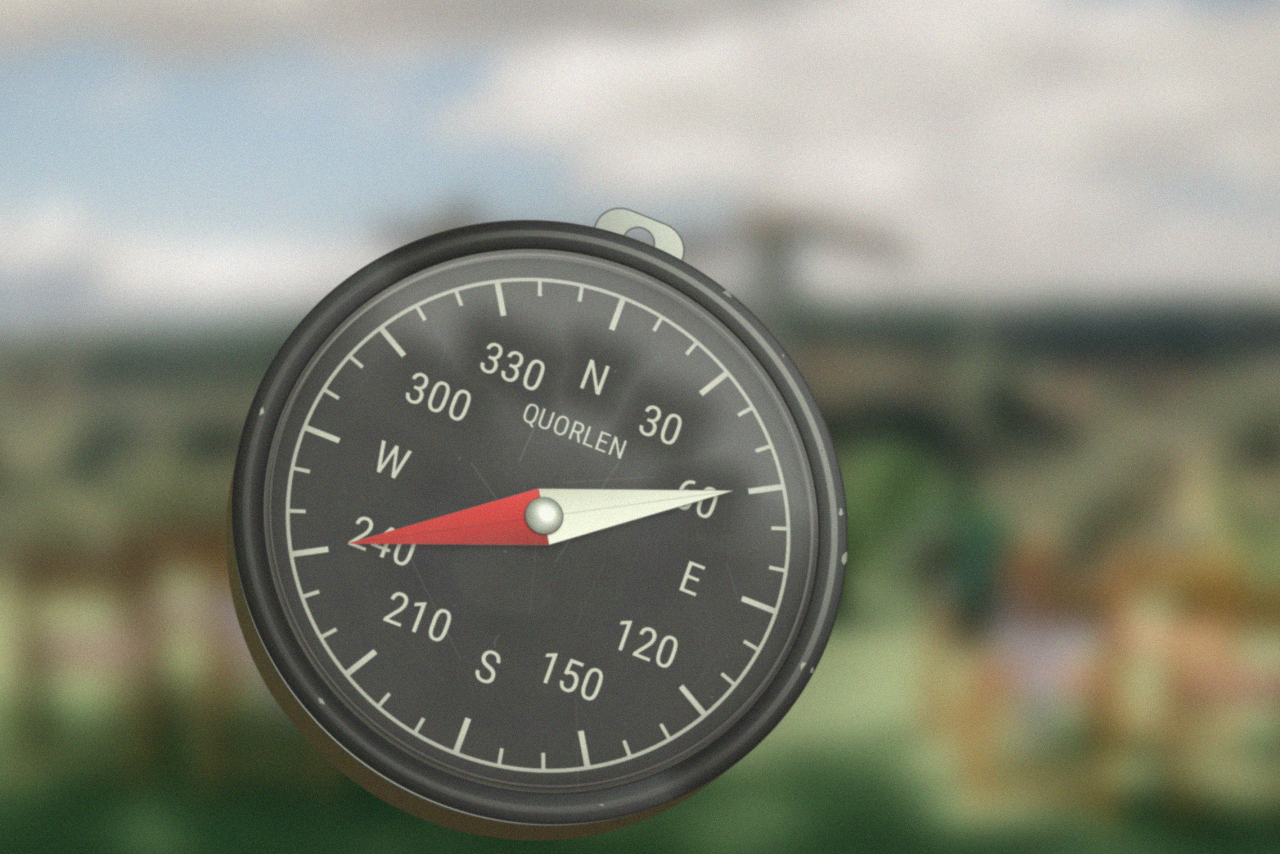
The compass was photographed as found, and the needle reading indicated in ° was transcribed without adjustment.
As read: 240 °
